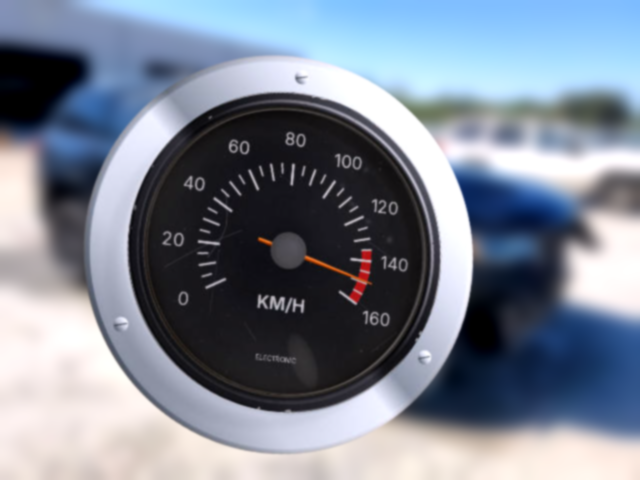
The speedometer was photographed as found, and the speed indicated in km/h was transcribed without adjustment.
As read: 150 km/h
